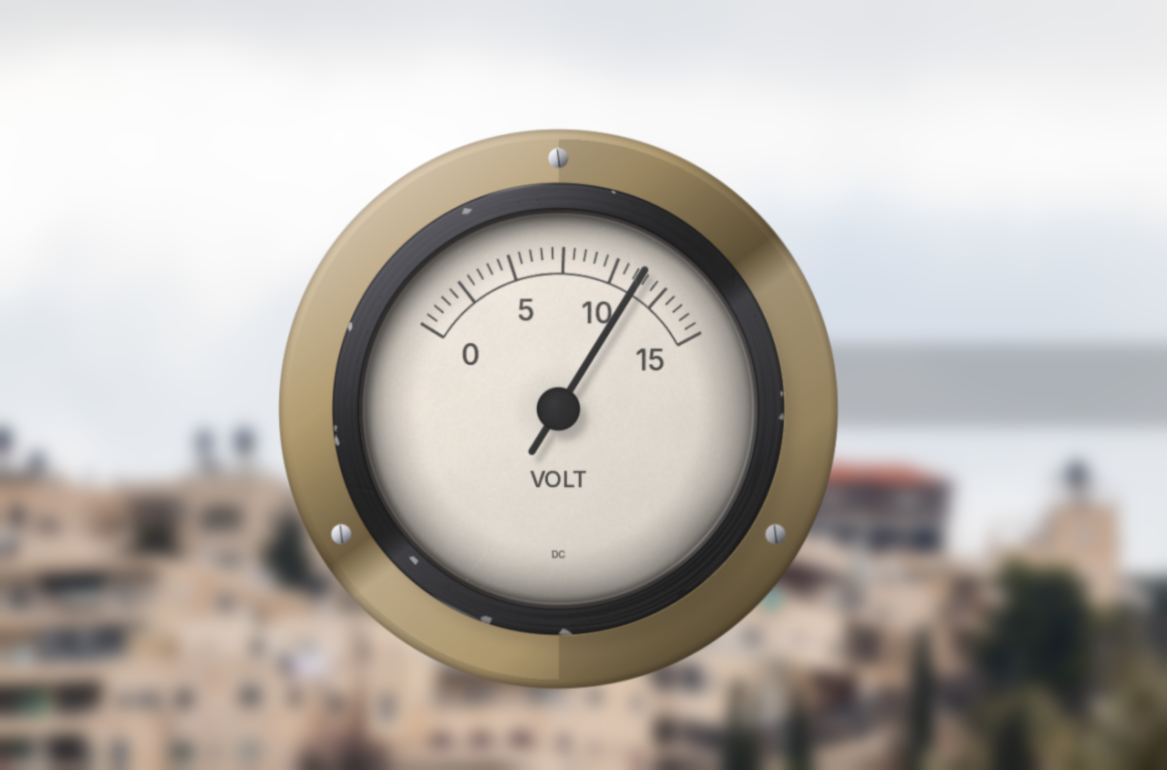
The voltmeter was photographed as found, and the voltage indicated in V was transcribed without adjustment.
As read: 11.25 V
